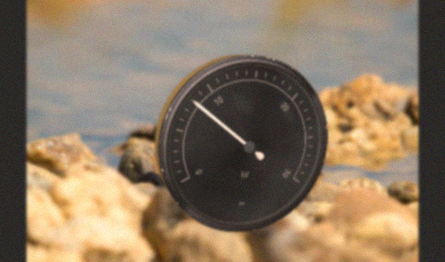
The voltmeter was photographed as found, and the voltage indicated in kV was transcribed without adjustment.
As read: 8 kV
